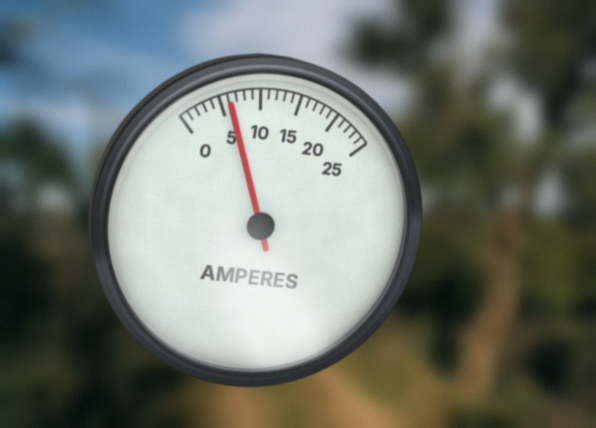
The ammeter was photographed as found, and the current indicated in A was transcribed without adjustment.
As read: 6 A
